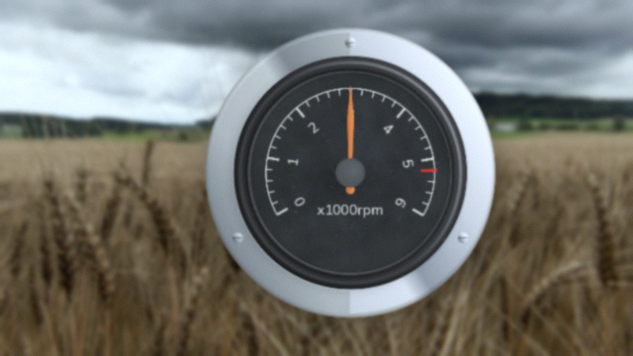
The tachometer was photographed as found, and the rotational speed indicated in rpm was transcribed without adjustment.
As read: 3000 rpm
